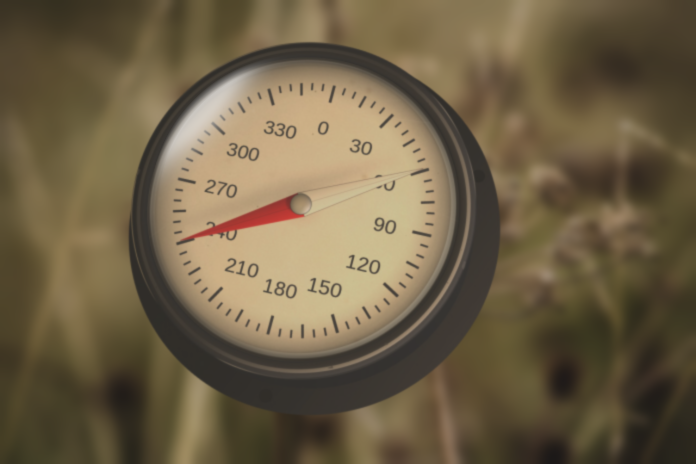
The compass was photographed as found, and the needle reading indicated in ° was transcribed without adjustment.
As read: 240 °
